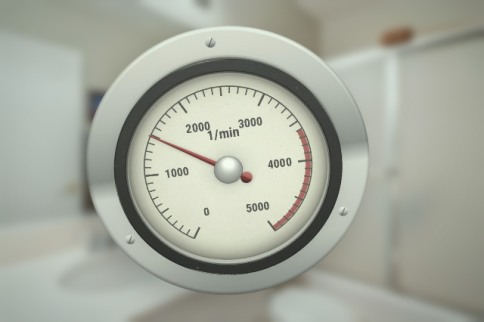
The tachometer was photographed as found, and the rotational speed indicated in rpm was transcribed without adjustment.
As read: 1500 rpm
